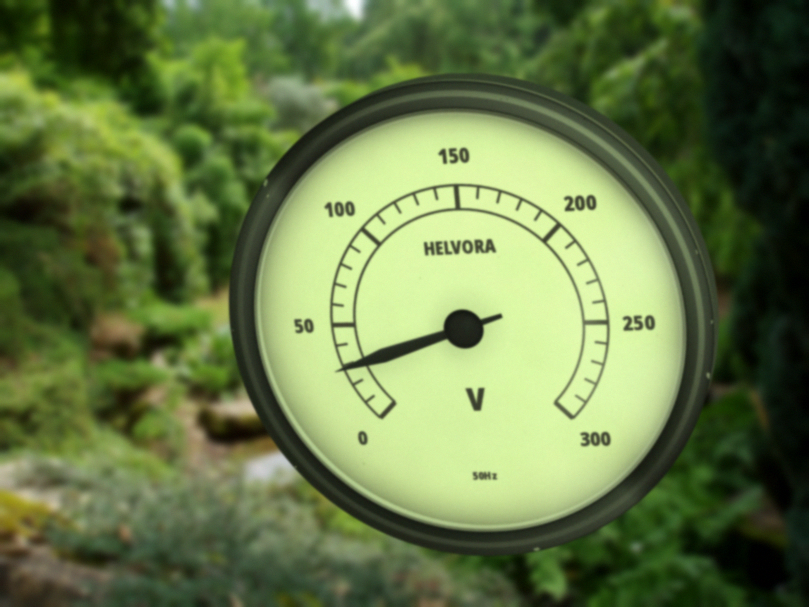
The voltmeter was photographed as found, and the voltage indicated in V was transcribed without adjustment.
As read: 30 V
